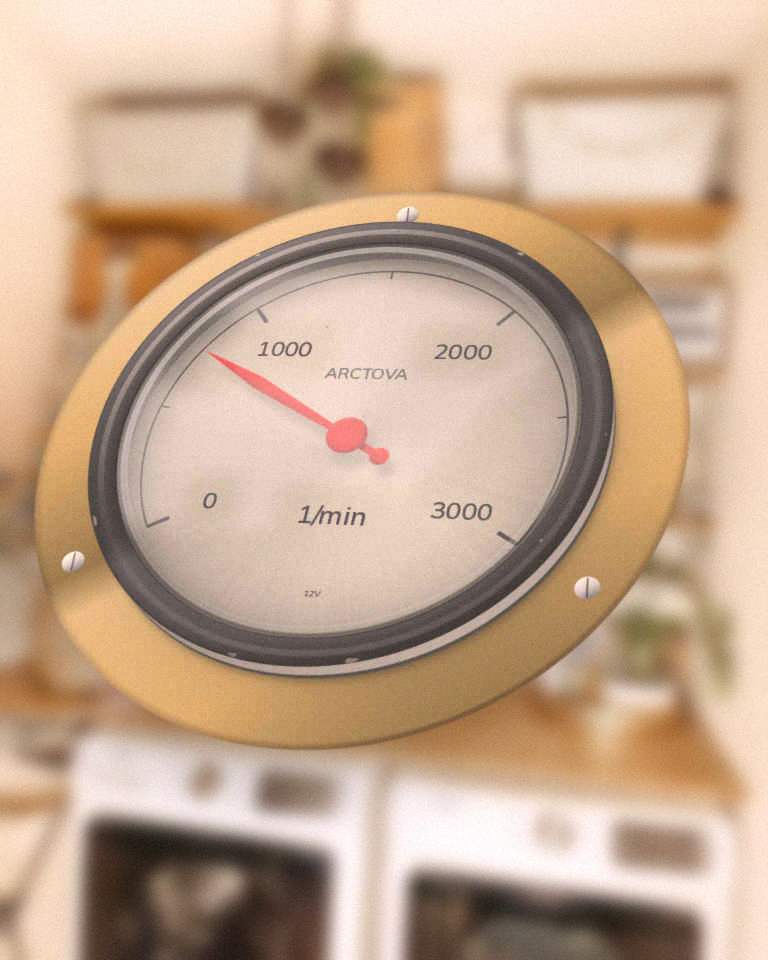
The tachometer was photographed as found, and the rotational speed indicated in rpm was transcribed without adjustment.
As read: 750 rpm
